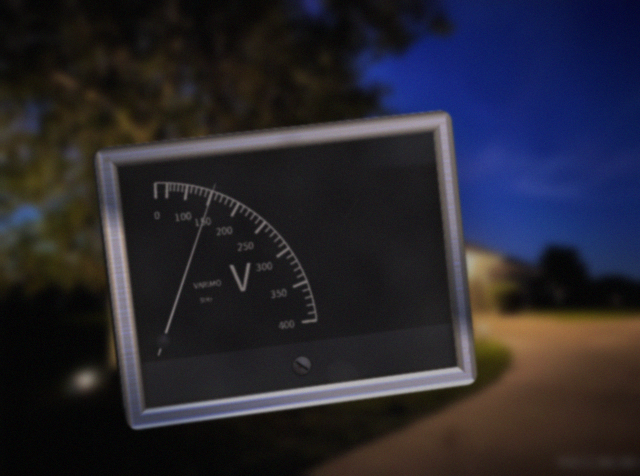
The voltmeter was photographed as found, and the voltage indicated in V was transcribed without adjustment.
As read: 150 V
